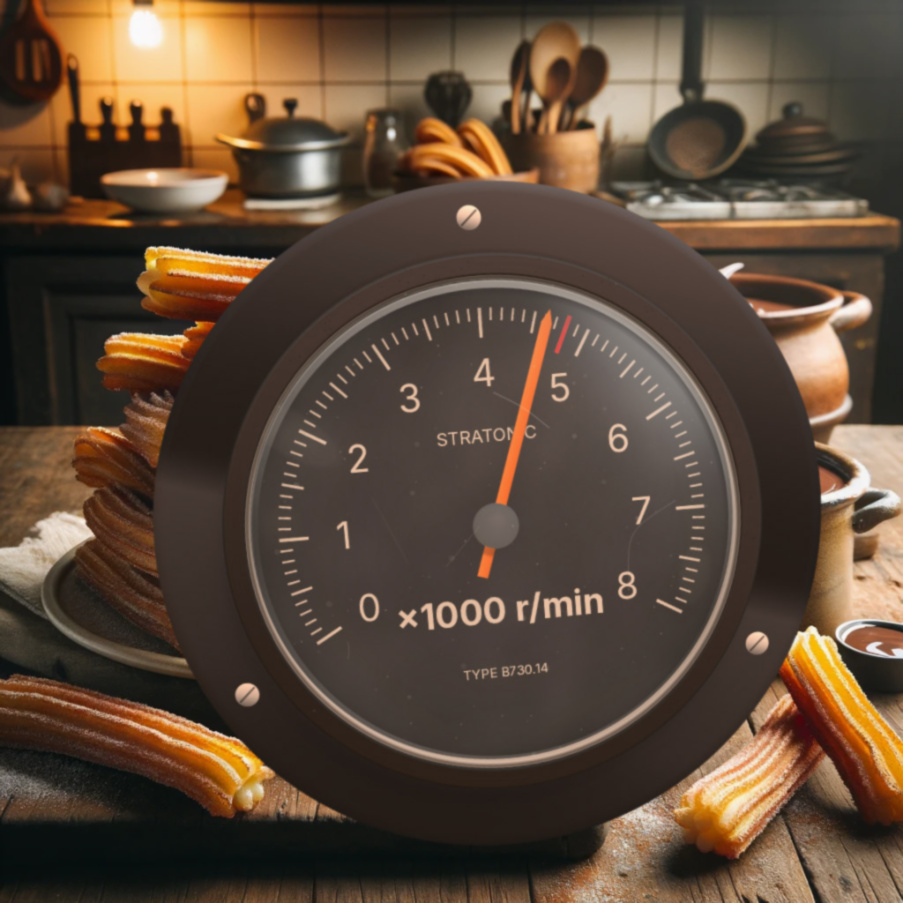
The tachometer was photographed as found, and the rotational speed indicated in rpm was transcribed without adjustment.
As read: 4600 rpm
